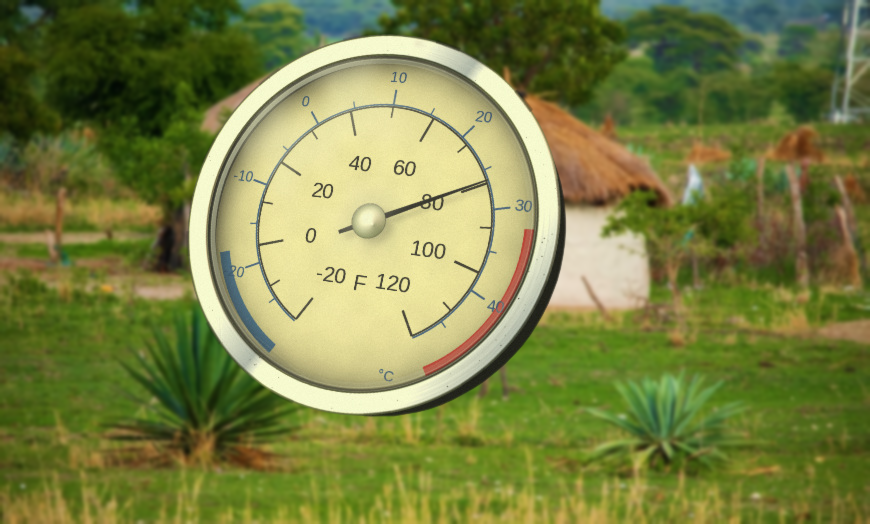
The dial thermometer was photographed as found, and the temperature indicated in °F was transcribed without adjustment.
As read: 80 °F
